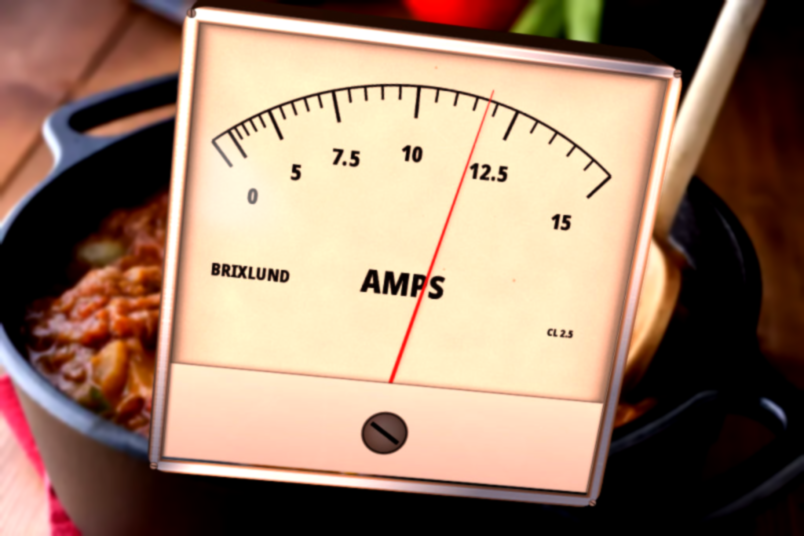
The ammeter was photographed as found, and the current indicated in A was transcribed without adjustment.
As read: 11.75 A
